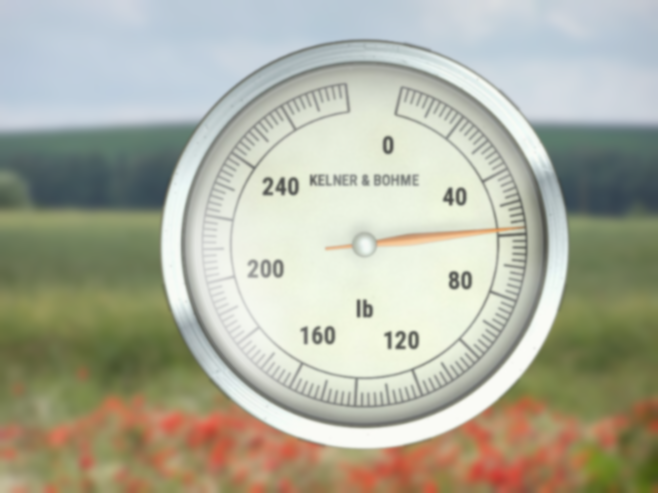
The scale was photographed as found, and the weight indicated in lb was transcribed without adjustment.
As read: 58 lb
